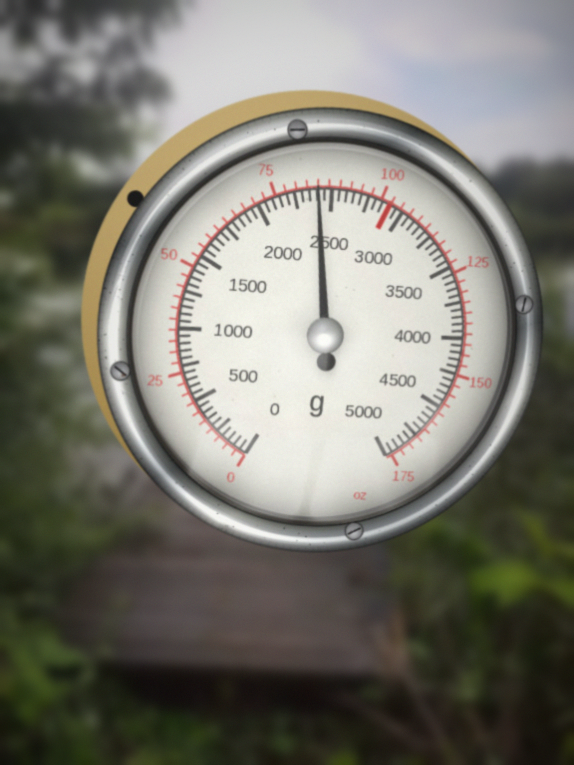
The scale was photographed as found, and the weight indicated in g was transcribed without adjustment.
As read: 2400 g
